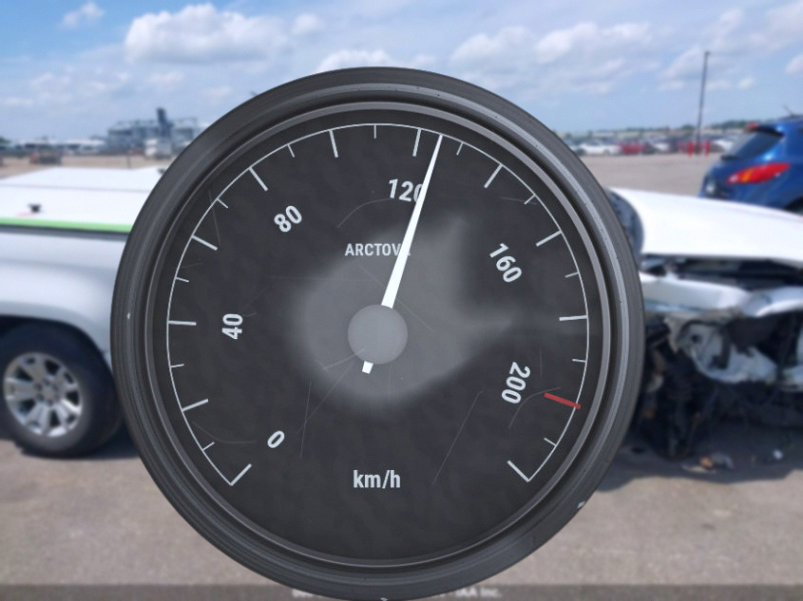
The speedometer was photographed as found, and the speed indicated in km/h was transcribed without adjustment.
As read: 125 km/h
